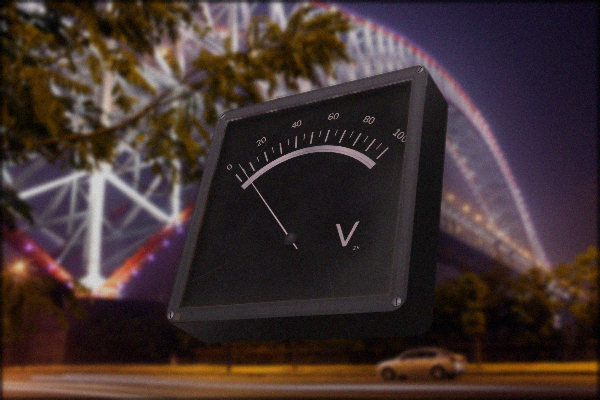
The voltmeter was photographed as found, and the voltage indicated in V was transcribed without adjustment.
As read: 5 V
